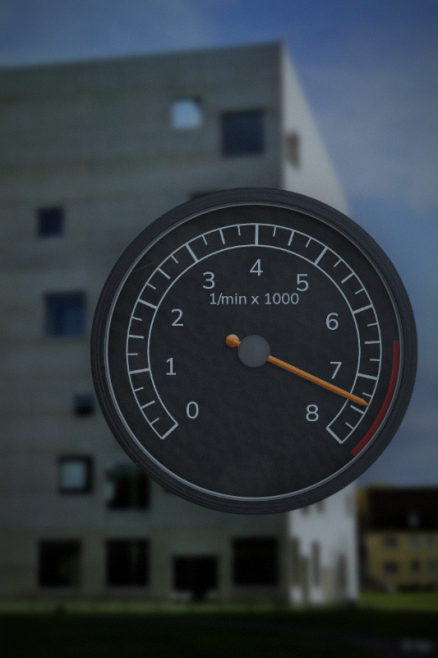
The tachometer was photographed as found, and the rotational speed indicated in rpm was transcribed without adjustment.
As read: 7375 rpm
